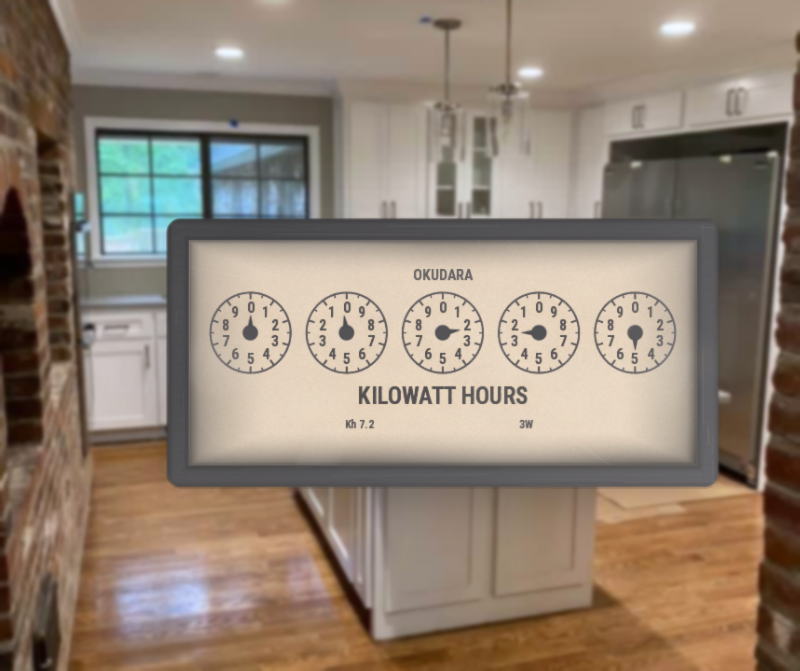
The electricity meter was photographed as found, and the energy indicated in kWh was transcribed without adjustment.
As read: 225 kWh
